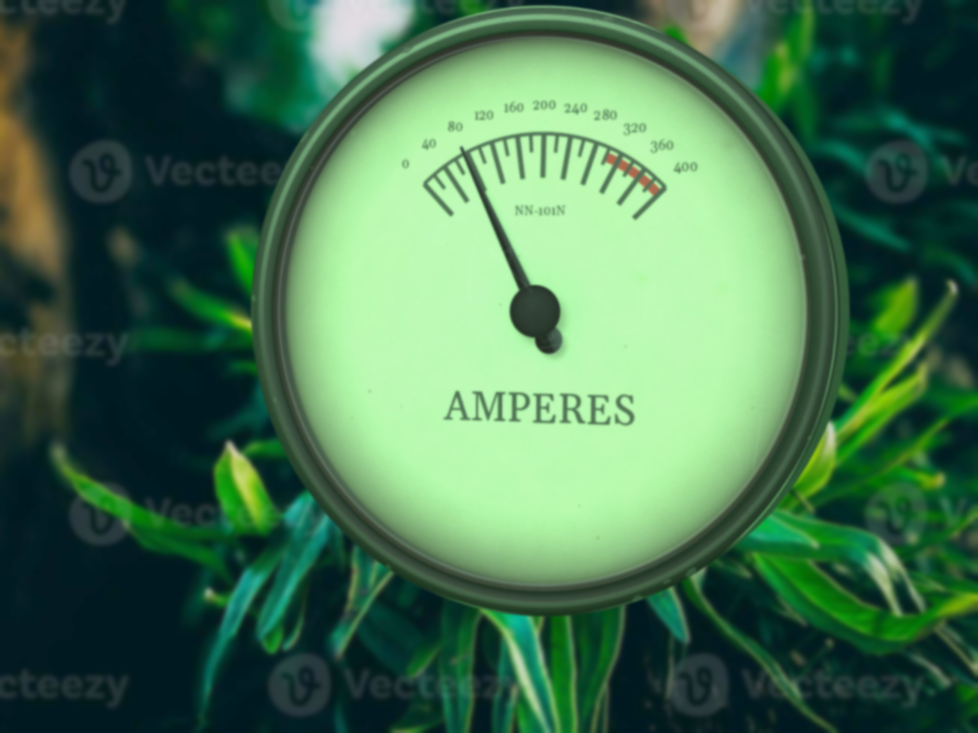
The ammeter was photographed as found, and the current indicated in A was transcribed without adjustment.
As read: 80 A
